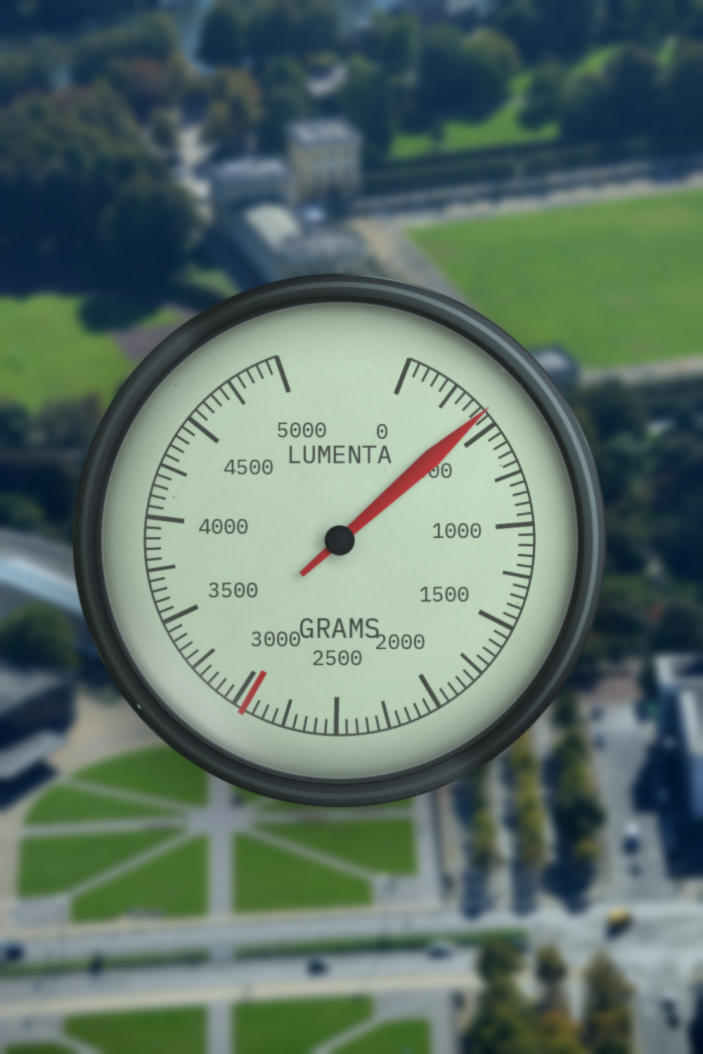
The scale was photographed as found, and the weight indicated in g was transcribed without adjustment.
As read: 425 g
